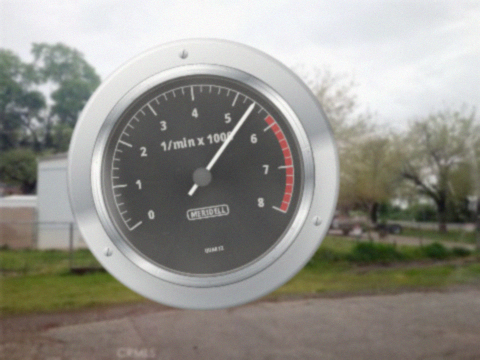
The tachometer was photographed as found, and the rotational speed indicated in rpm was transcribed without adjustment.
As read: 5400 rpm
